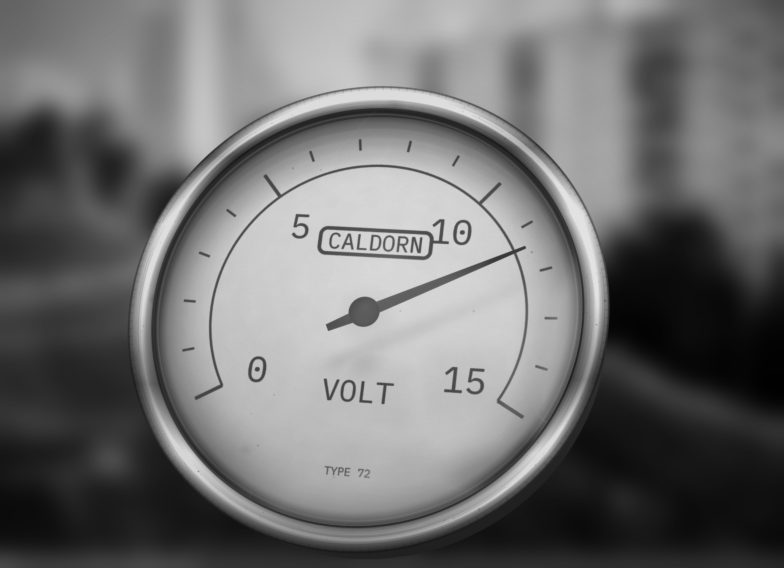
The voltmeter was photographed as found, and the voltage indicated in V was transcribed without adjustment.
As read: 11.5 V
